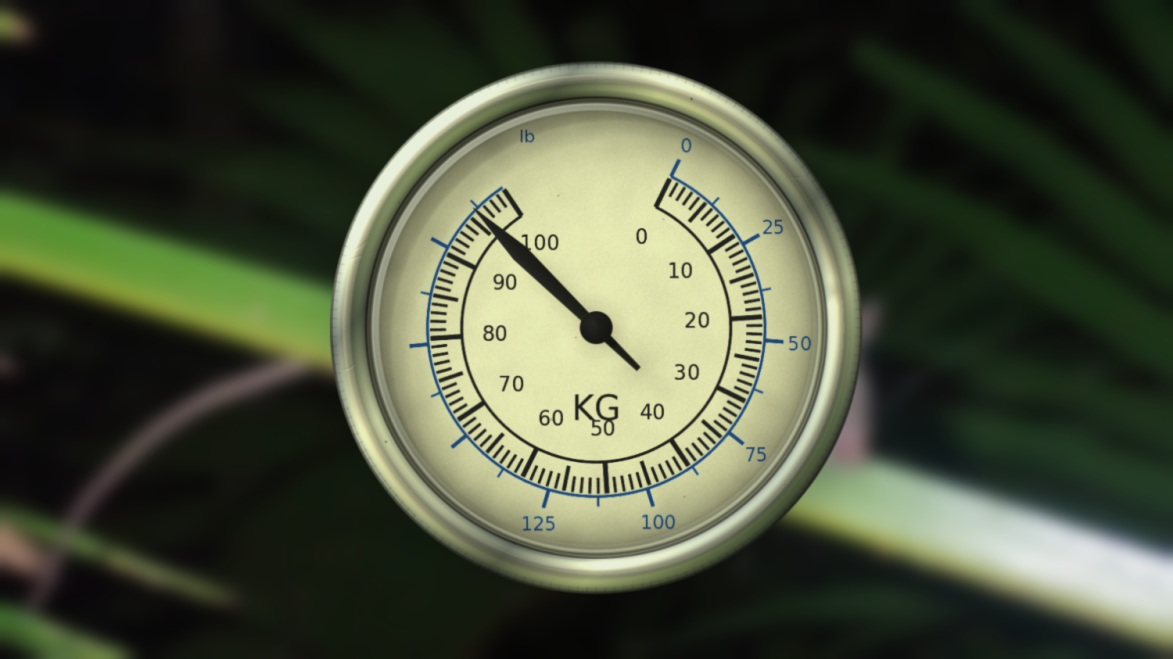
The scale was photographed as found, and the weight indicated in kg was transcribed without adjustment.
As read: 96 kg
